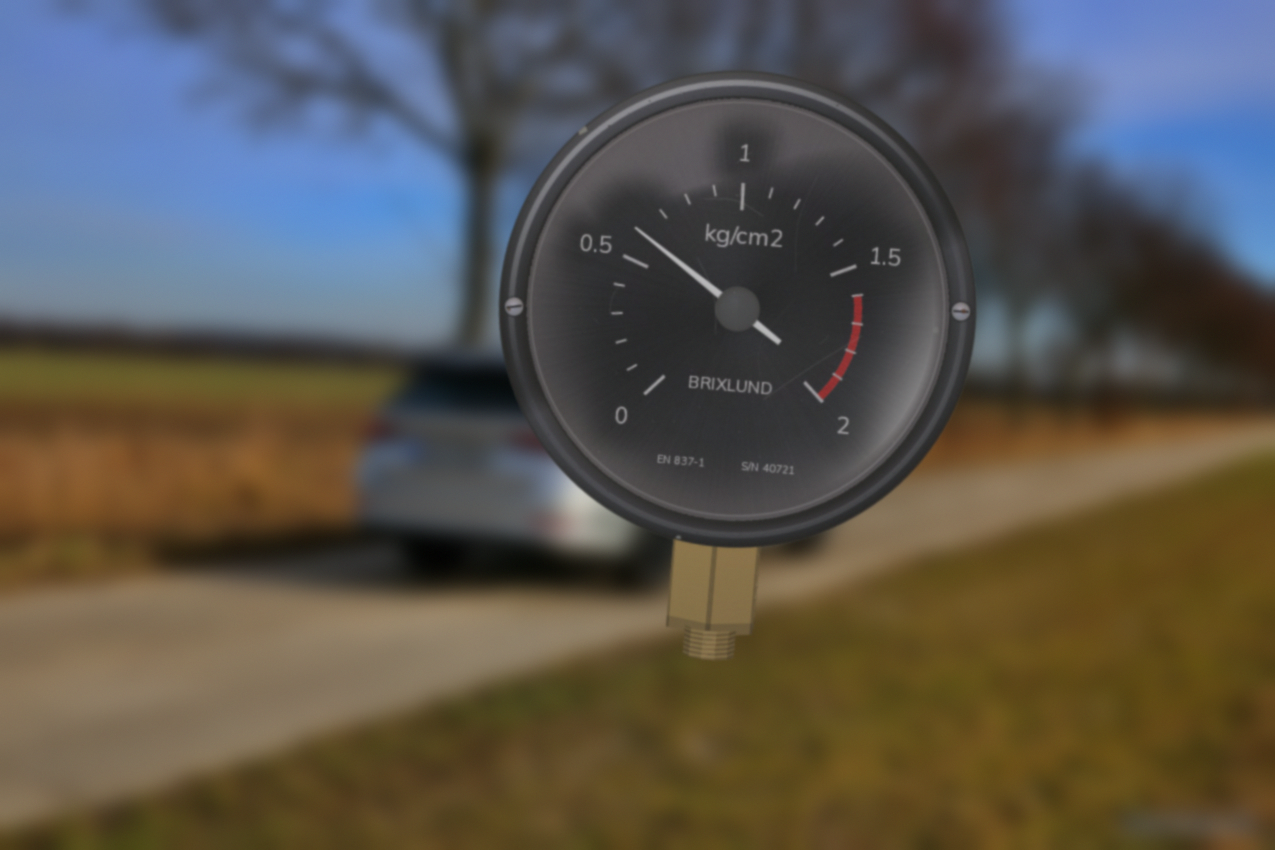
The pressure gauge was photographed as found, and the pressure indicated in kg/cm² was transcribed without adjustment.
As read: 0.6 kg/cm²
